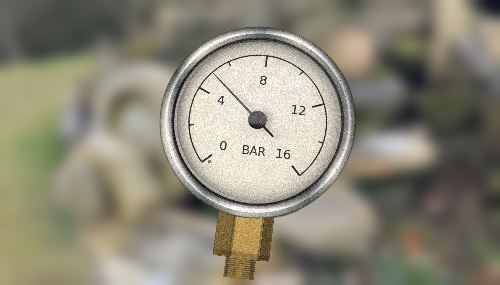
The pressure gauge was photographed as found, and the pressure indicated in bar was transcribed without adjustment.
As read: 5 bar
